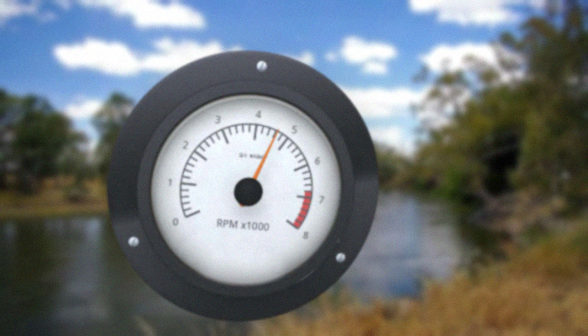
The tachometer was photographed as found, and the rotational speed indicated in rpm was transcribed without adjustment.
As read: 4600 rpm
